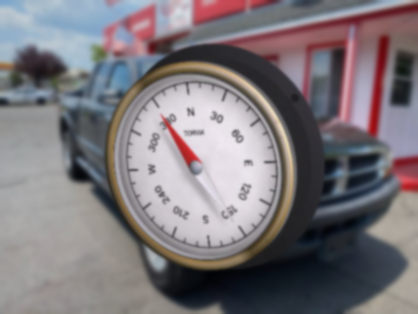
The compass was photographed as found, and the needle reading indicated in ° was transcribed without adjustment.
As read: 330 °
